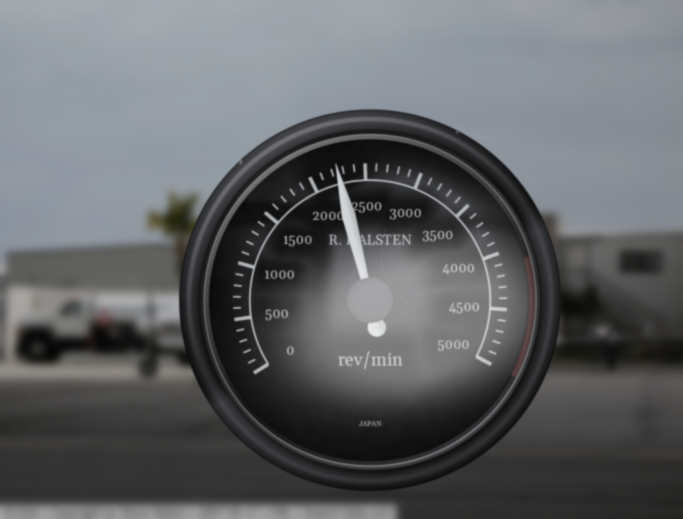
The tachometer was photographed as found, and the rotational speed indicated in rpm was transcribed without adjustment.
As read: 2250 rpm
